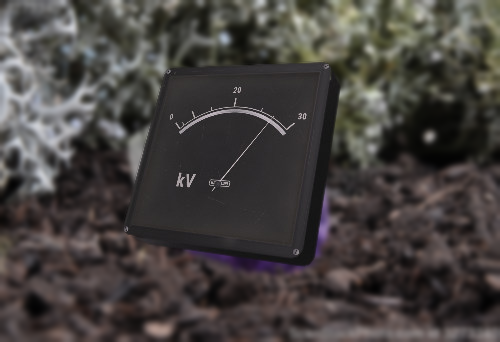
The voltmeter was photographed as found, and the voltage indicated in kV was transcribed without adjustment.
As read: 27.5 kV
